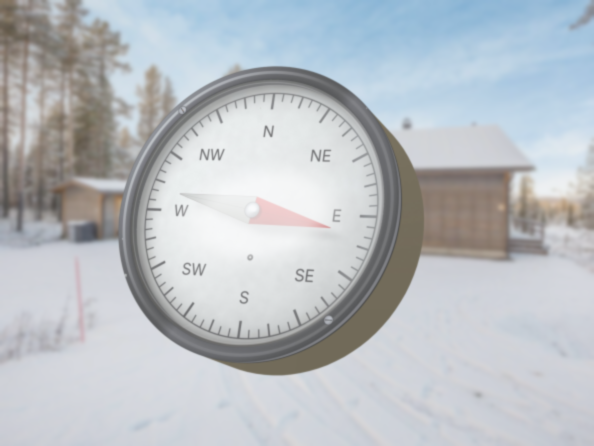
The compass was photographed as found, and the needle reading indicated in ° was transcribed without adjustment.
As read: 100 °
